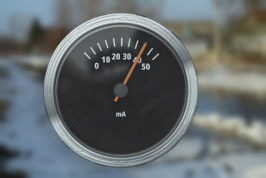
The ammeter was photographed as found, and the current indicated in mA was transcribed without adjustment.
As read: 40 mA
